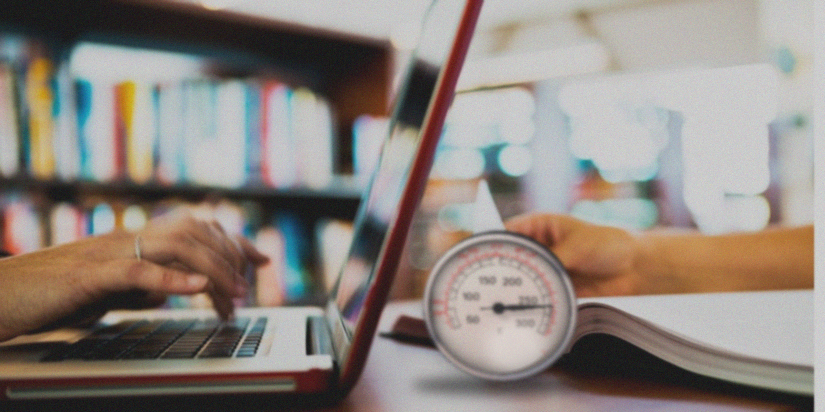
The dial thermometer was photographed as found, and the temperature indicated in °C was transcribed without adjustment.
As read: 262.5 °C
